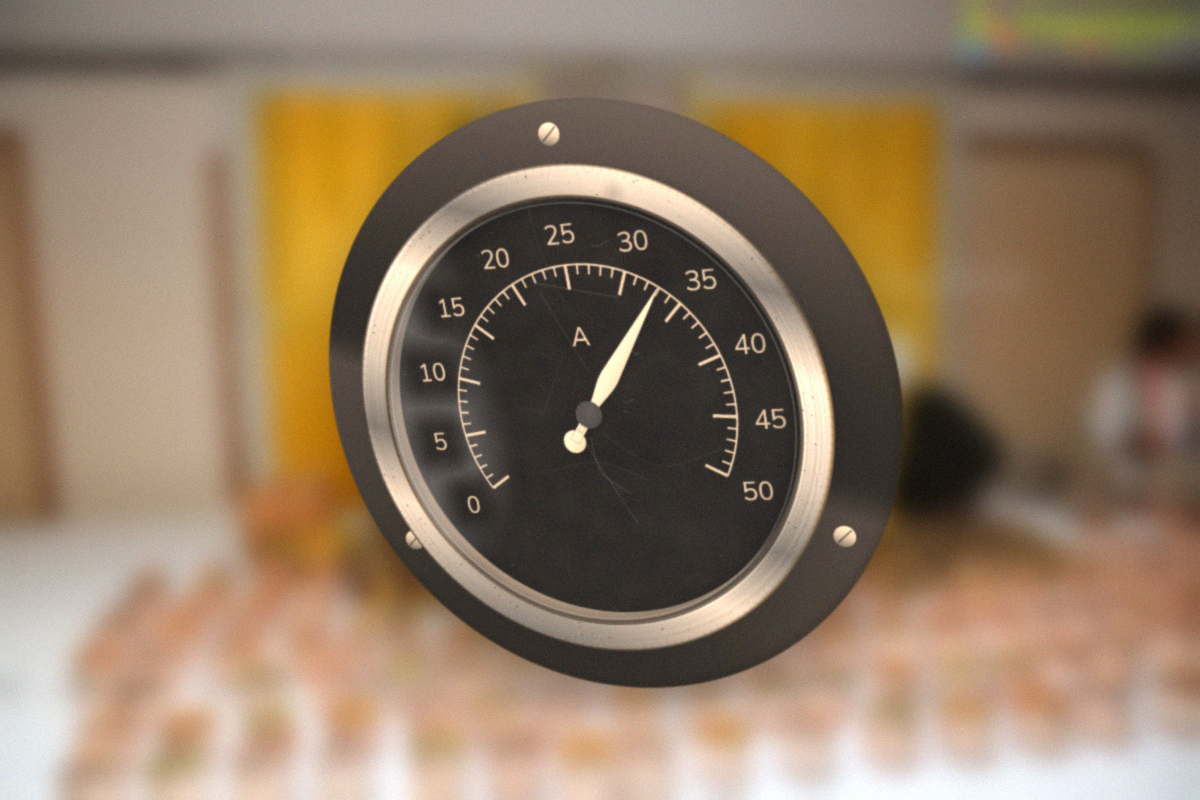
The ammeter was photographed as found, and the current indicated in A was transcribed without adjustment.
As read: 33 A
